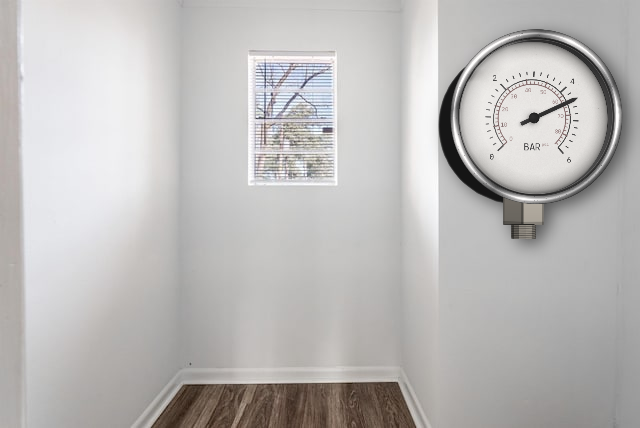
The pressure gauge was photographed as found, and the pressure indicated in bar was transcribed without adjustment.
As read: 4.4 bar
